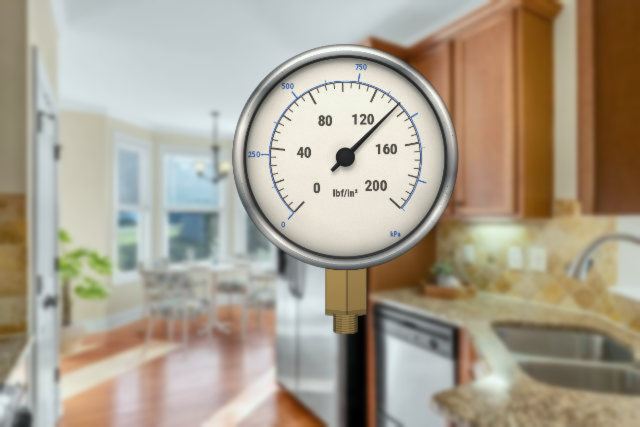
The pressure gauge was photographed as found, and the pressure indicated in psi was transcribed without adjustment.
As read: 135 psi
